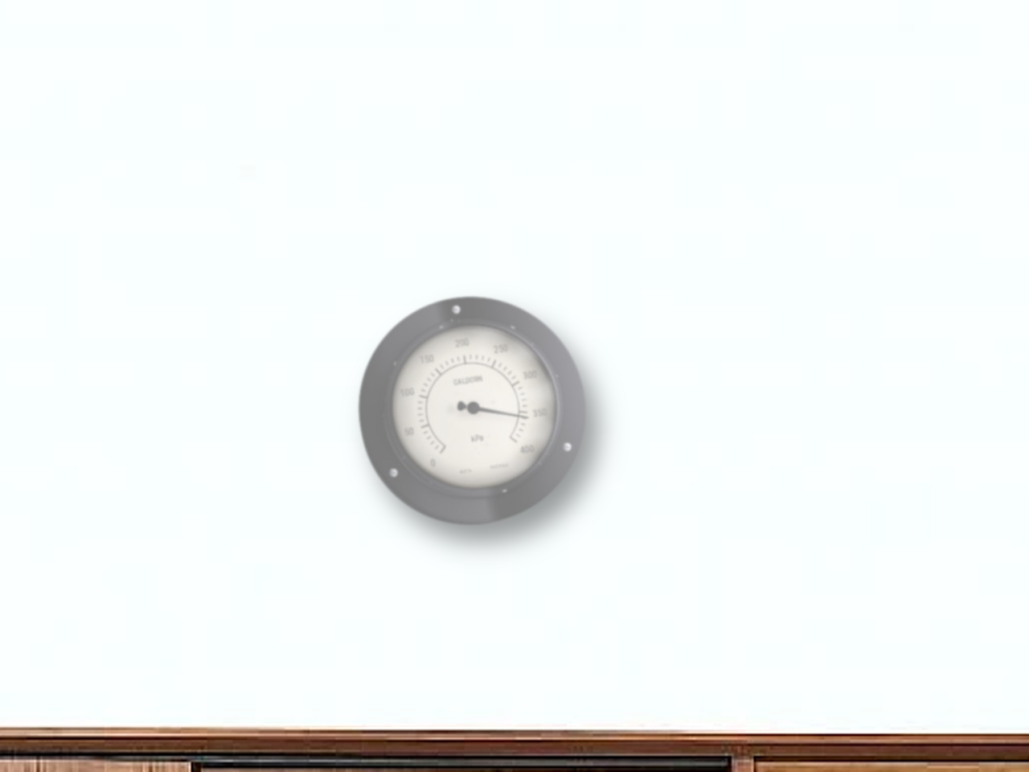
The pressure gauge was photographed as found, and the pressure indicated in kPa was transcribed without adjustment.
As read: 360 kPa
